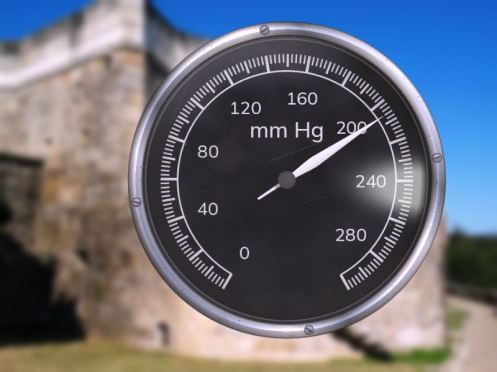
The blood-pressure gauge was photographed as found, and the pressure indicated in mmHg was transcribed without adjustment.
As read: 206 mmHg
